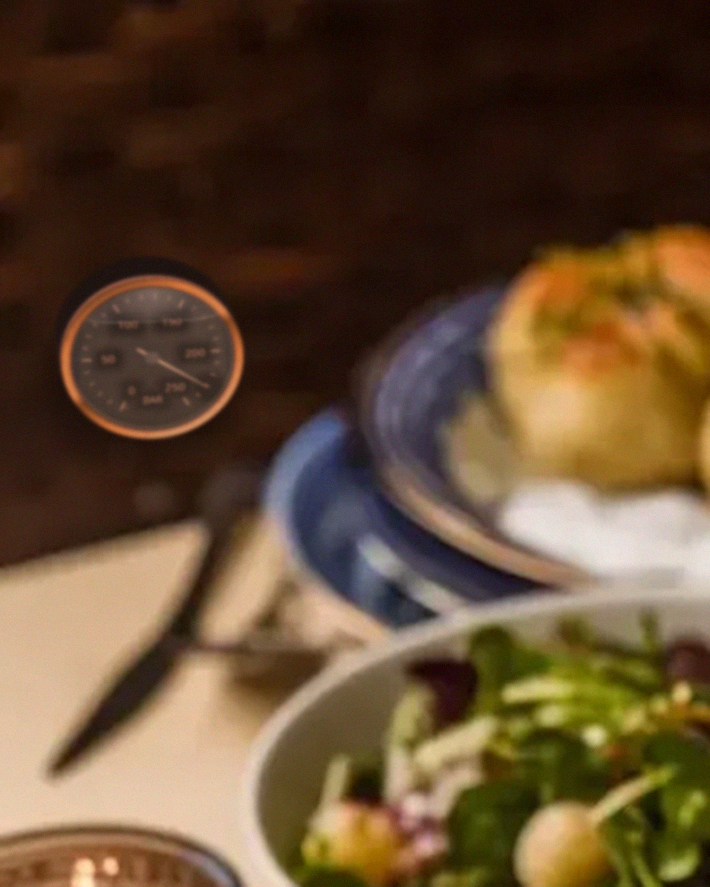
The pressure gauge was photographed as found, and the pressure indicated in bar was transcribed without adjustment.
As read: 230 bar
